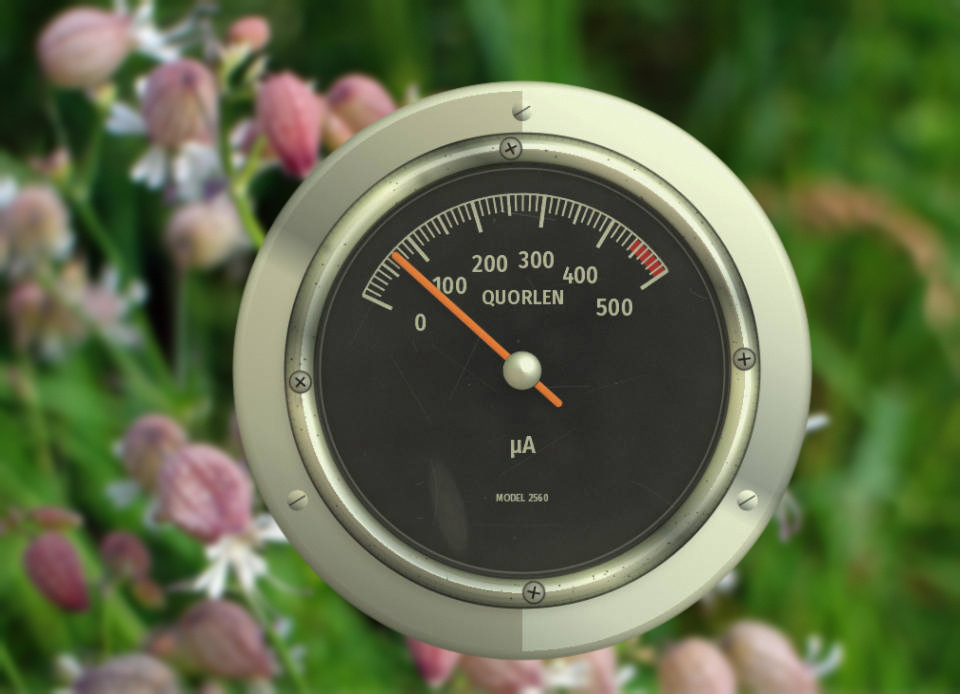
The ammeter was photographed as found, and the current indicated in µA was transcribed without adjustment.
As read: 70 µA
